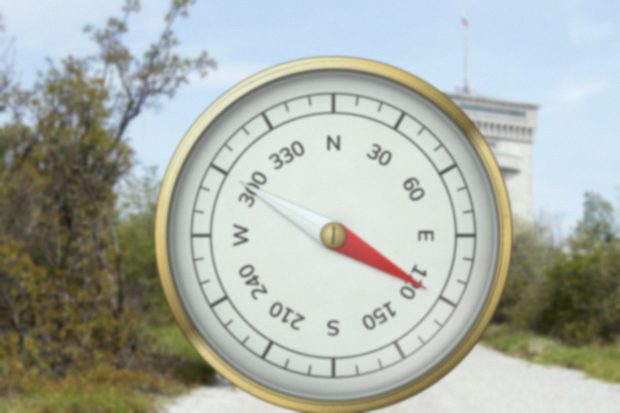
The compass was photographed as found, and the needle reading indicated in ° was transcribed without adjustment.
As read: 120 °
